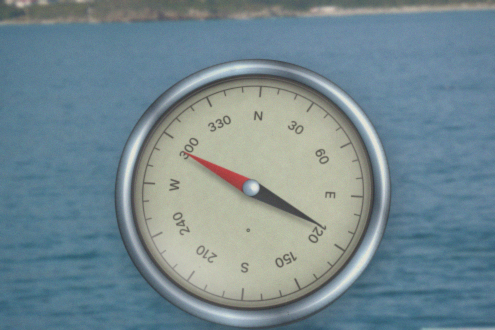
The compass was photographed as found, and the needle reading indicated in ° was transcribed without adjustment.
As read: 295 °
